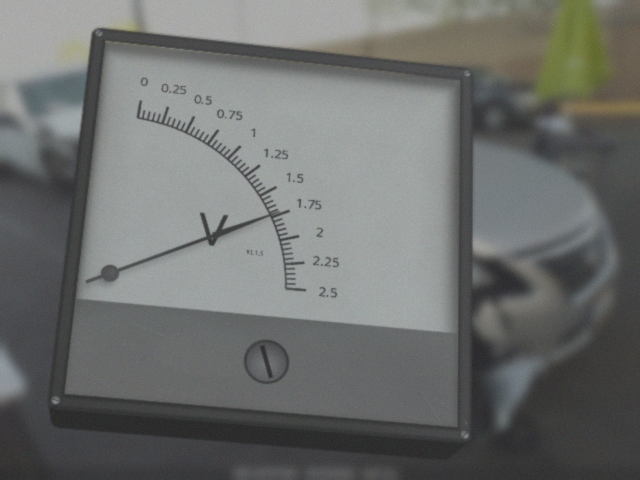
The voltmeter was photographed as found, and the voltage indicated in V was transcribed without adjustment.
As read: 1.75 V
